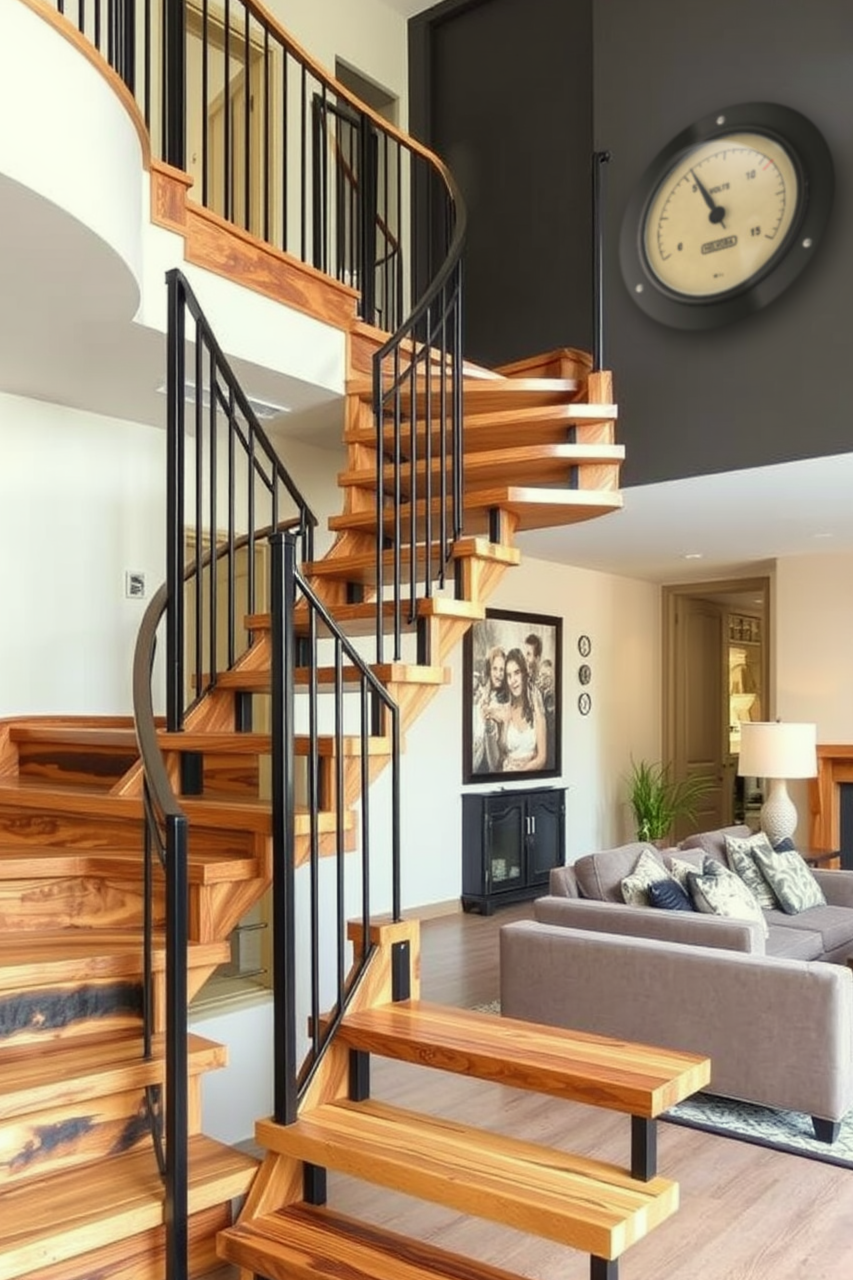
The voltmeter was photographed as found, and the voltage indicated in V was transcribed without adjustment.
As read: 5.5 V
